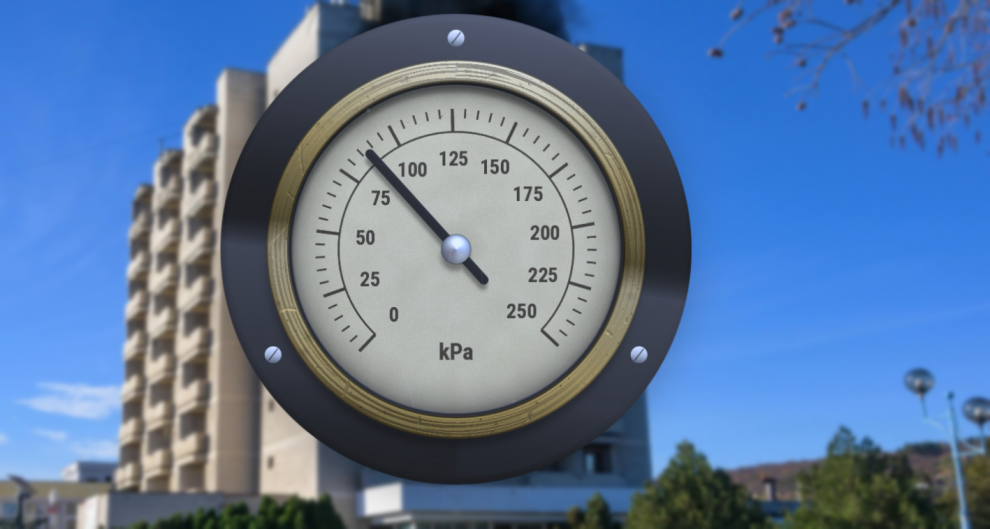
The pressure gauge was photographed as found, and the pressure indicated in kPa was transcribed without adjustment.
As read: 87.5 kPa
